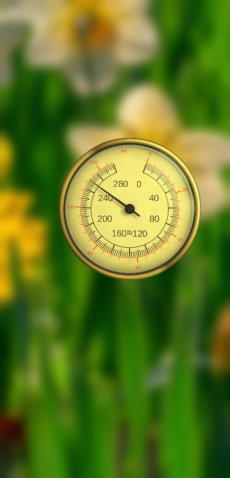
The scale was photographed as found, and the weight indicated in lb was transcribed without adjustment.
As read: 250 lb
